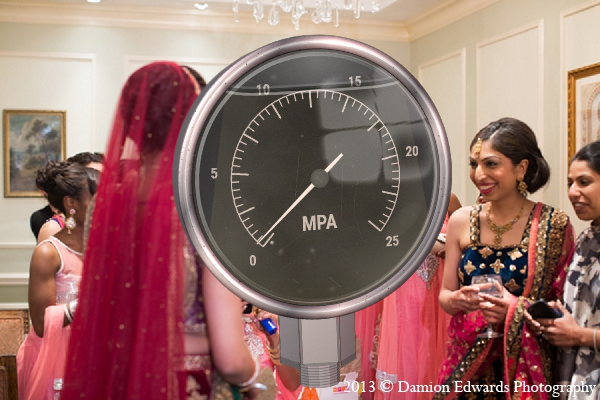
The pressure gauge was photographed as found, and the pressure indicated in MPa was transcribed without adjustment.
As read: 0.5 MPa
